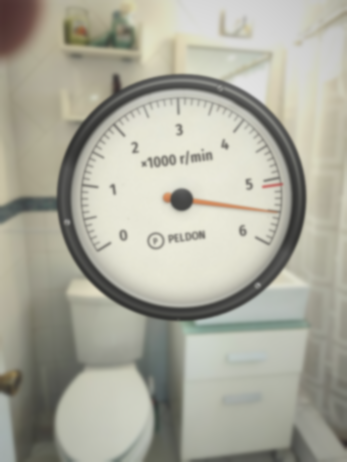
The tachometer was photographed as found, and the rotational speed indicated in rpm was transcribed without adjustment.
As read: 5500 rpm
